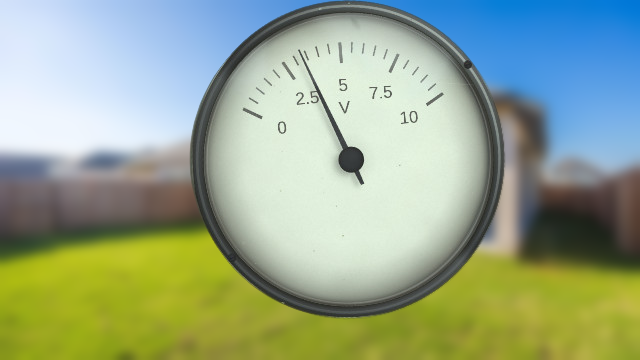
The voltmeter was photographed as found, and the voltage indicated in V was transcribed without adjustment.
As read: 3.25 V
